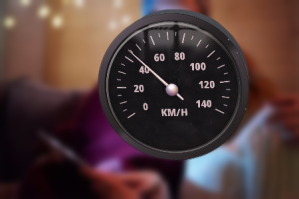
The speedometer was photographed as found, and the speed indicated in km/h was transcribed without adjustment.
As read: 45 km/h
